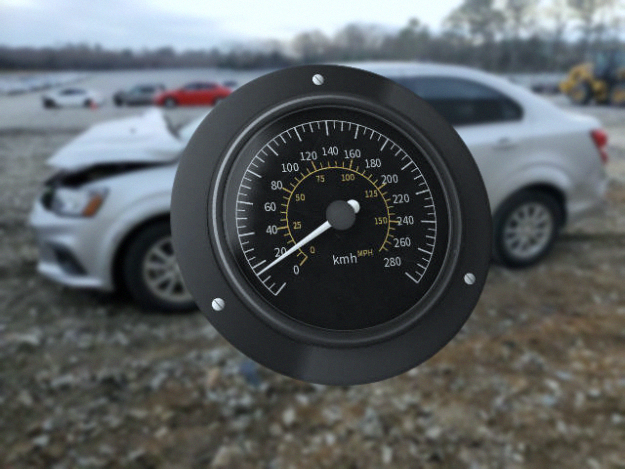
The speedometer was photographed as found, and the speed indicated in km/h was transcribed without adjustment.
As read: 15 km/h
